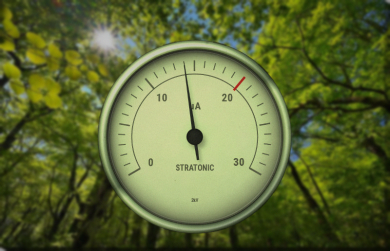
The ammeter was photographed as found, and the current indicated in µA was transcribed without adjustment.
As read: 14 µA
